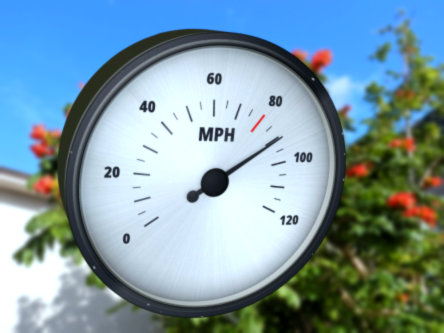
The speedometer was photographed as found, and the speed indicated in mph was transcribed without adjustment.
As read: 90 mph
